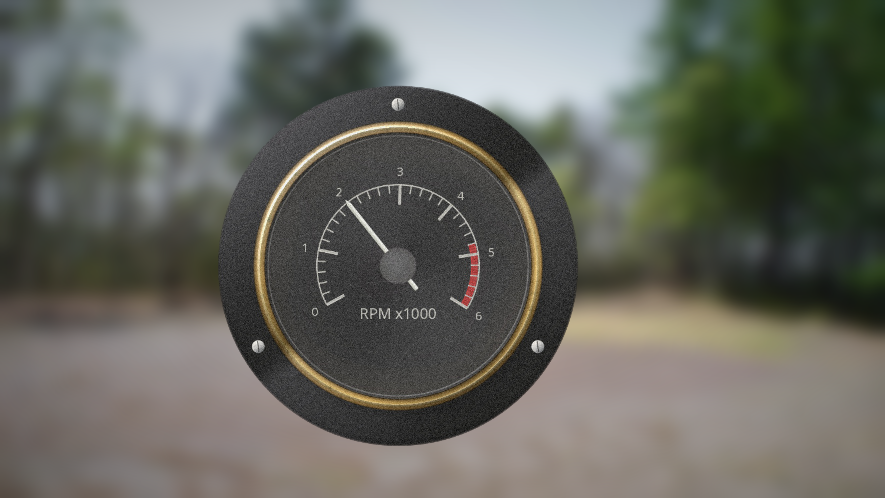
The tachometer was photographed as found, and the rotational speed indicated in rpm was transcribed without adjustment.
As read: 2000 rpm
